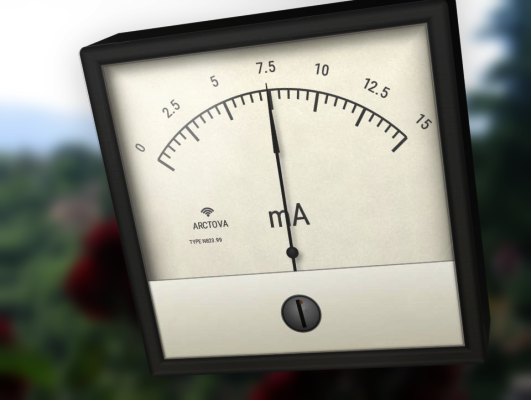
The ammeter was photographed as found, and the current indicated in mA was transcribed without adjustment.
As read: 7.5 mA
